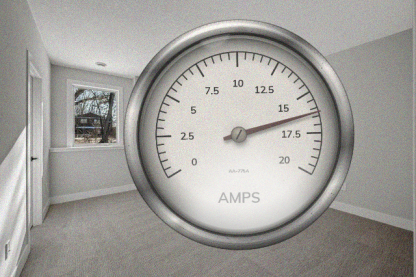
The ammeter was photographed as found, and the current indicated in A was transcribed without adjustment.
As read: 16.25 A
